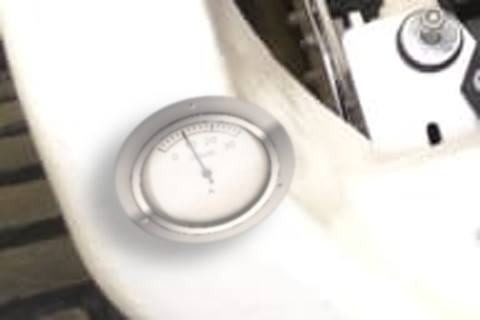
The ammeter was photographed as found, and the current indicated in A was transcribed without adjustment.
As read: 10 A
